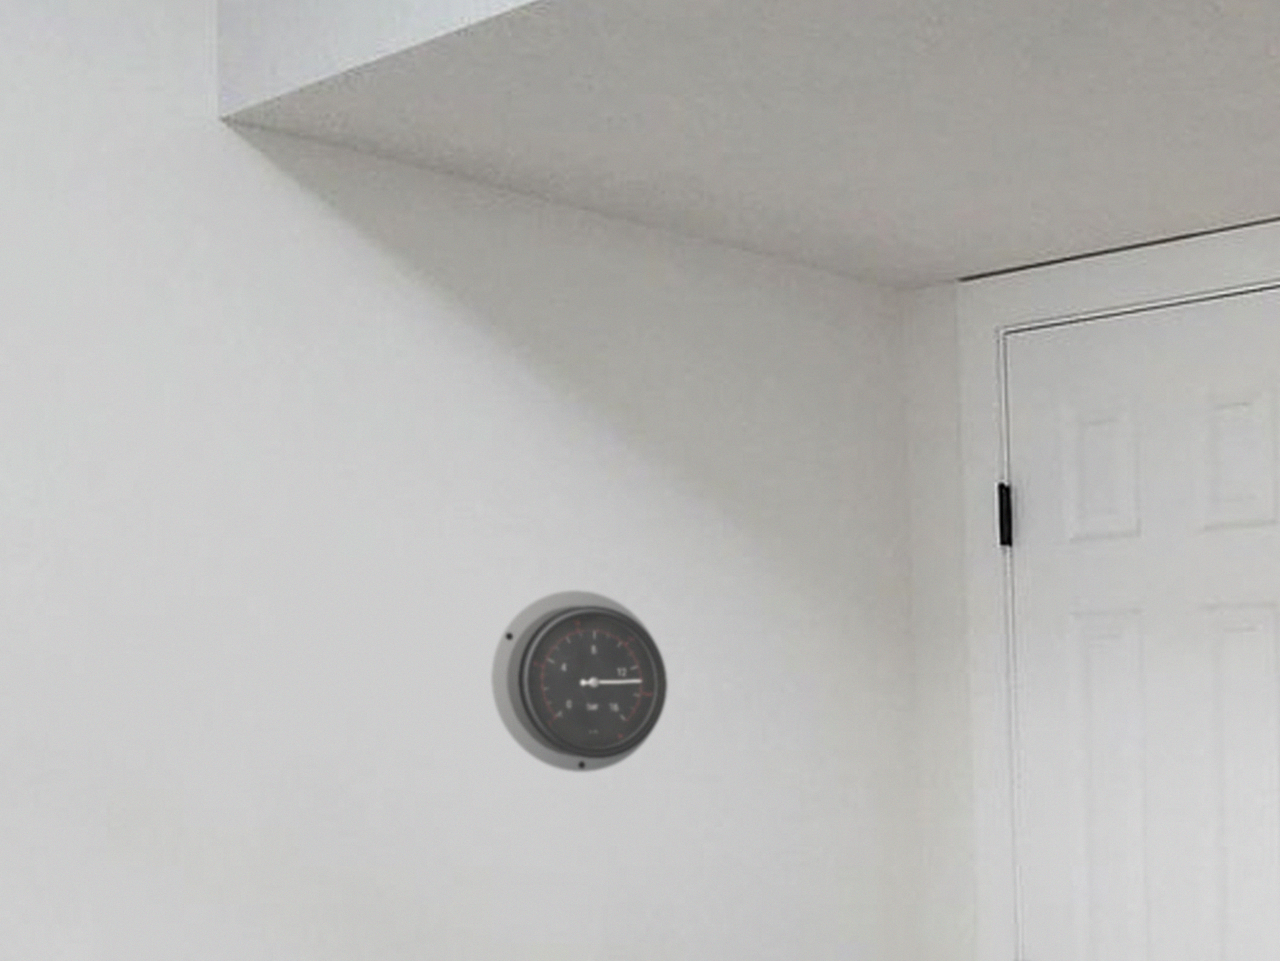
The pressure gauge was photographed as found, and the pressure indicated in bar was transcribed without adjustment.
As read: 13 bar
